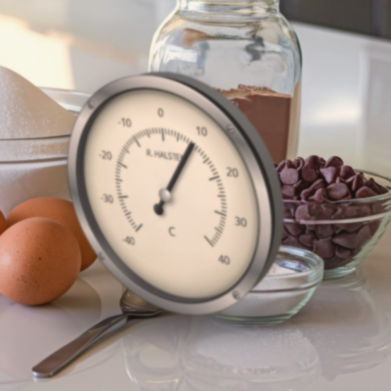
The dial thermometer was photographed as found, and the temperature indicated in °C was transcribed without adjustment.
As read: 10 °C
